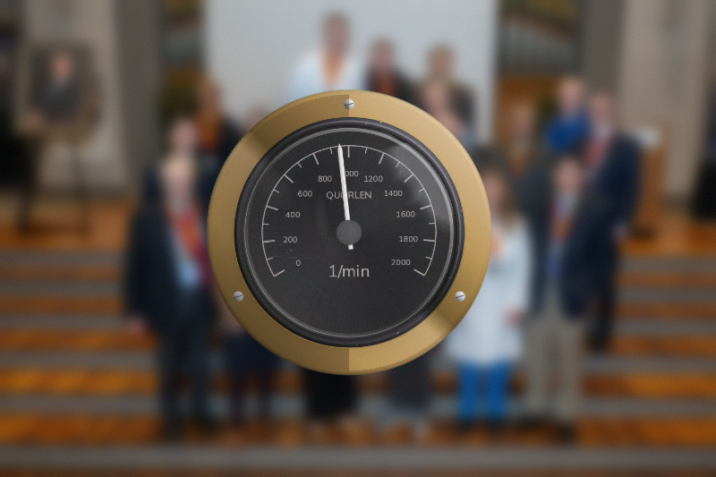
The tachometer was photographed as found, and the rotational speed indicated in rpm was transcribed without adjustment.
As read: 950 rpm
